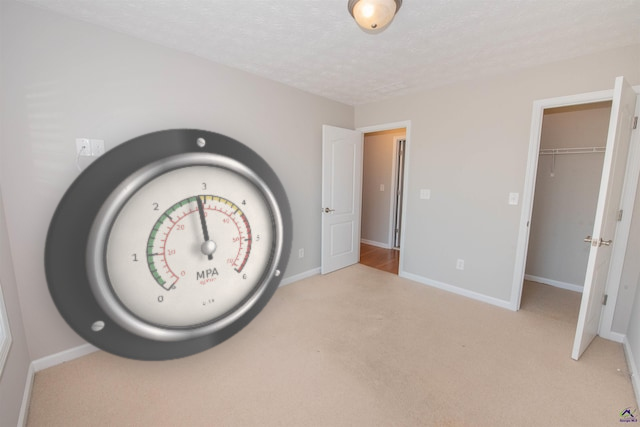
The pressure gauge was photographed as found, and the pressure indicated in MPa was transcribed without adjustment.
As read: 2.8 MPa
